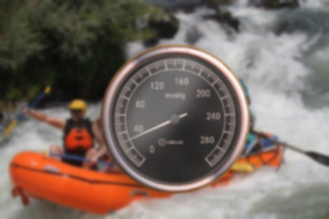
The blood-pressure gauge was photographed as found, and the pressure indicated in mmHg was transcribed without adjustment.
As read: 30 mmHg
